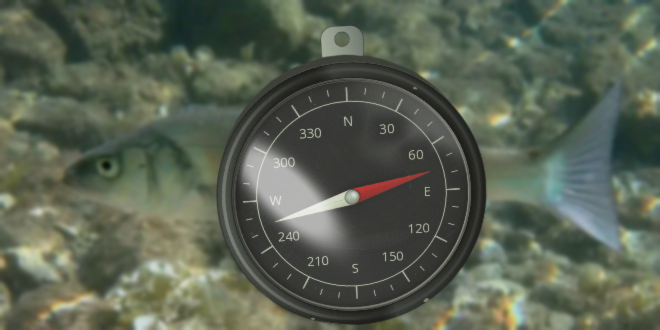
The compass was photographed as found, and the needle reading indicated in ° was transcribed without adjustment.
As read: 75 °
